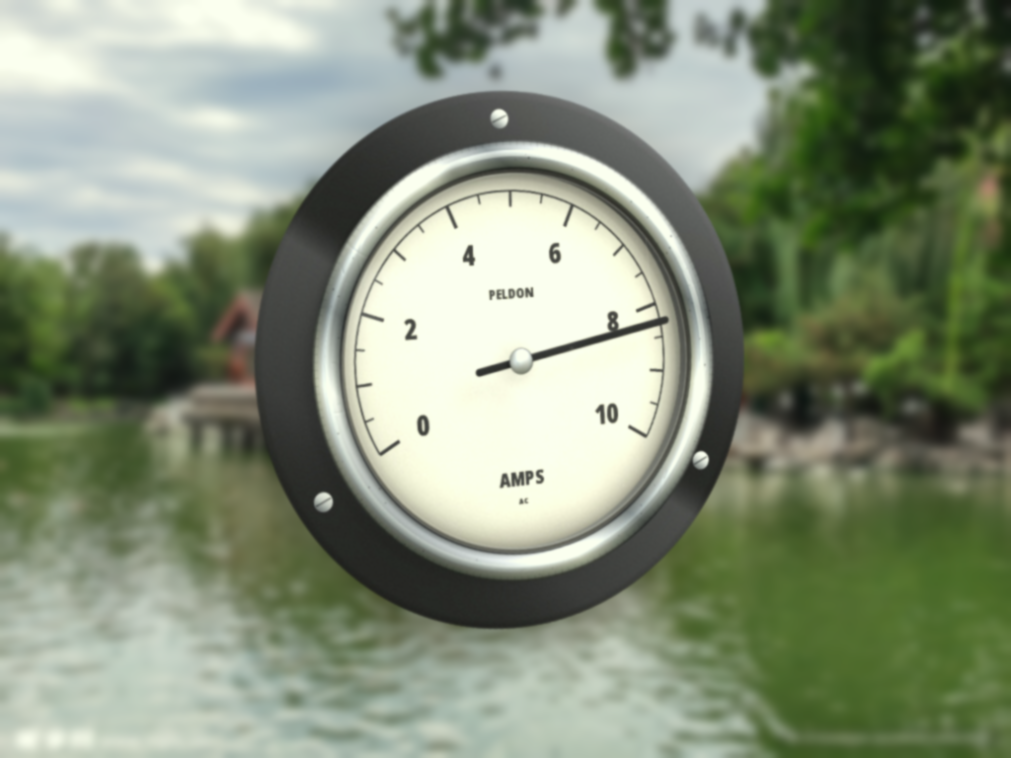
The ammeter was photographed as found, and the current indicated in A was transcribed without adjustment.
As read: 8.25 A
